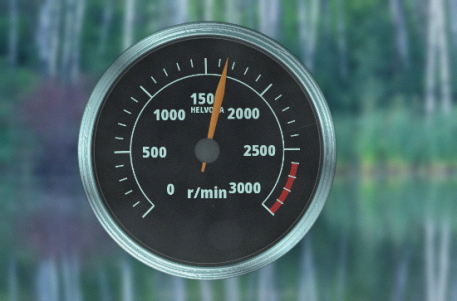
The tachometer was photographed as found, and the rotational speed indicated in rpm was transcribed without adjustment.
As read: 1650 rpm
